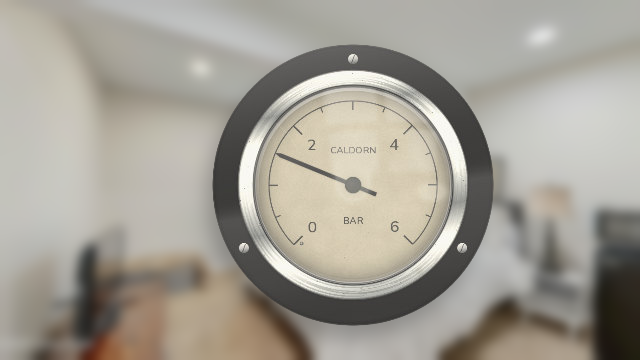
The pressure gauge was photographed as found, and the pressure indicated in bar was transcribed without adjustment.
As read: 1.5 bar
